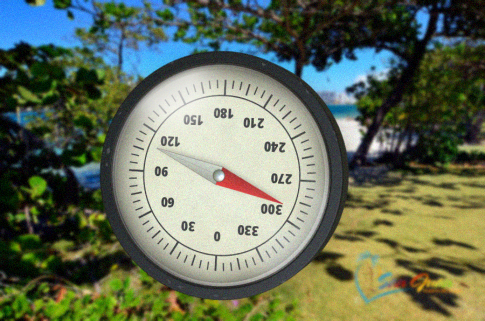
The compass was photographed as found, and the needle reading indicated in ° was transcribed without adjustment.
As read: 290 °
